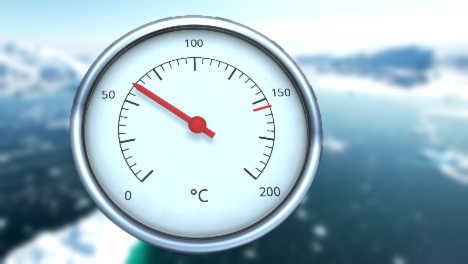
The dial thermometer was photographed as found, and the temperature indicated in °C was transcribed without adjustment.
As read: 60 °C
